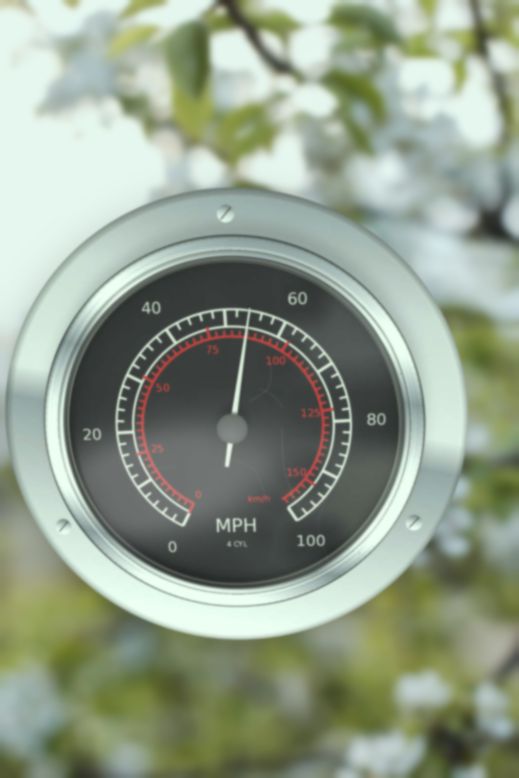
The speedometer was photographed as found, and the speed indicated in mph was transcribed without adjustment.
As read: 54 mph
